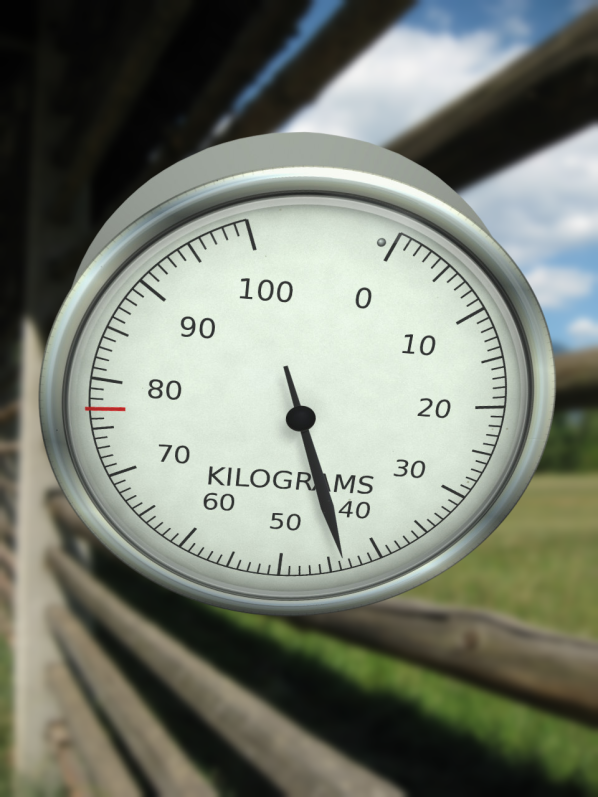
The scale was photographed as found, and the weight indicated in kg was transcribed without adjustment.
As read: 43.5 kg
